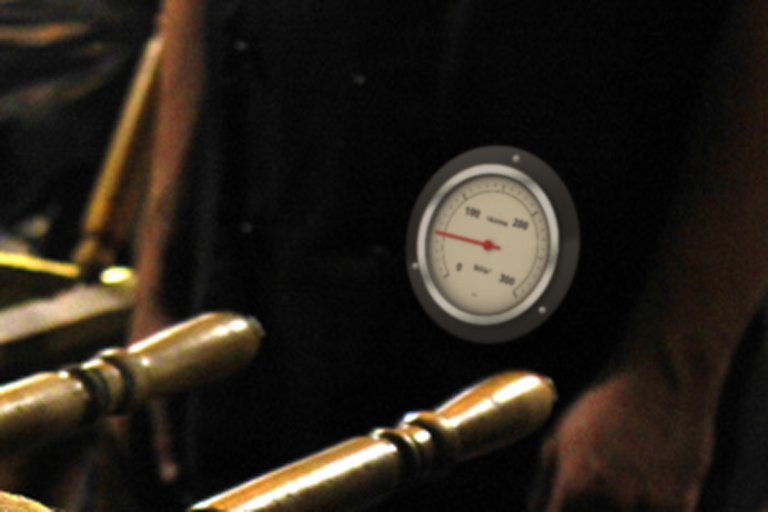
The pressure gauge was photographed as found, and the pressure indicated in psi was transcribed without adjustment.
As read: 50 psi
